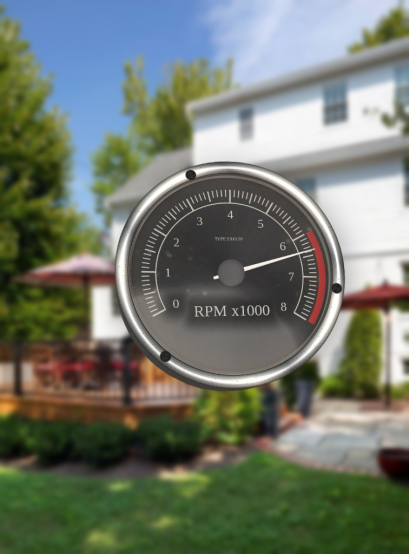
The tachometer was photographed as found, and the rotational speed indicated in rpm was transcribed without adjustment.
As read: 6400 rpm
